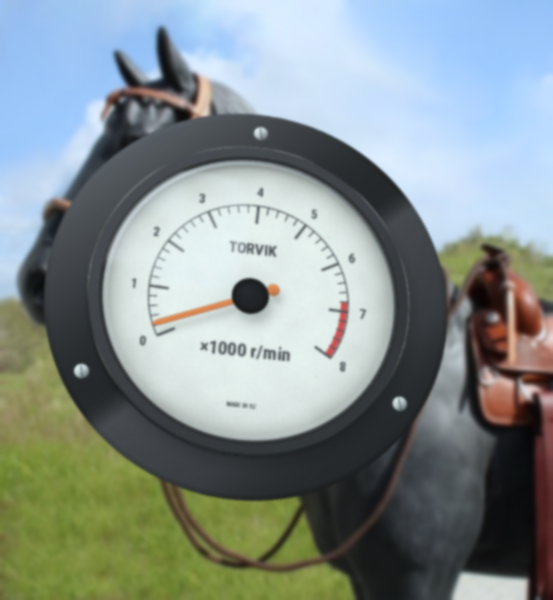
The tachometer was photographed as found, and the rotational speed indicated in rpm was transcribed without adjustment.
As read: 200 rpm
